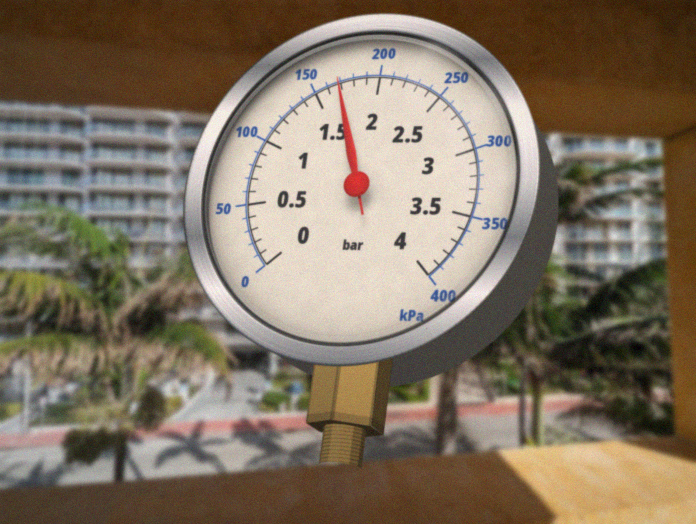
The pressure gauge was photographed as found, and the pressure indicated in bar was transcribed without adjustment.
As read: 1.7 bar
